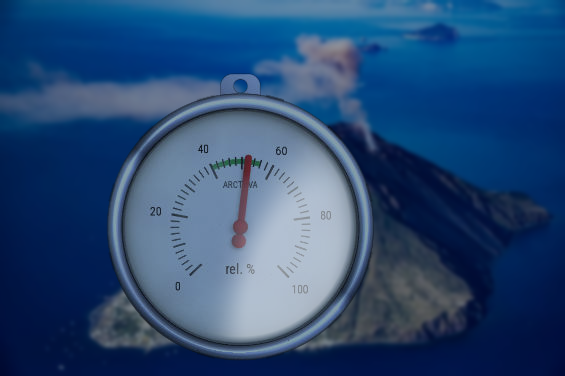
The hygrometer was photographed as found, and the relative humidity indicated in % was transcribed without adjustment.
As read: 52 %
